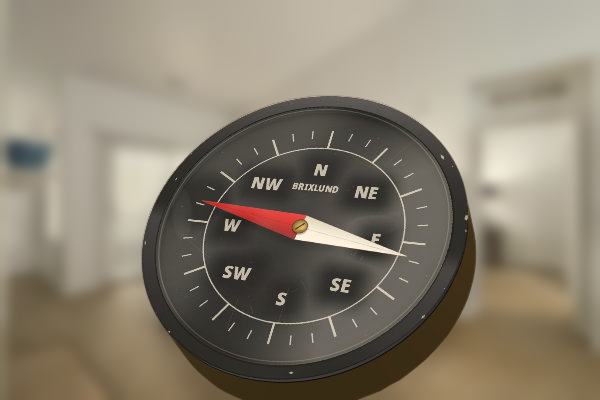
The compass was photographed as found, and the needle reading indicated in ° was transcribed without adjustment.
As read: 280 °
